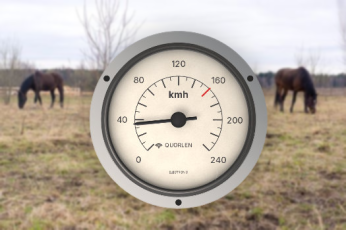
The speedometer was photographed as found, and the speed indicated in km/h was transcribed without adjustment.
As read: 35 km/h
